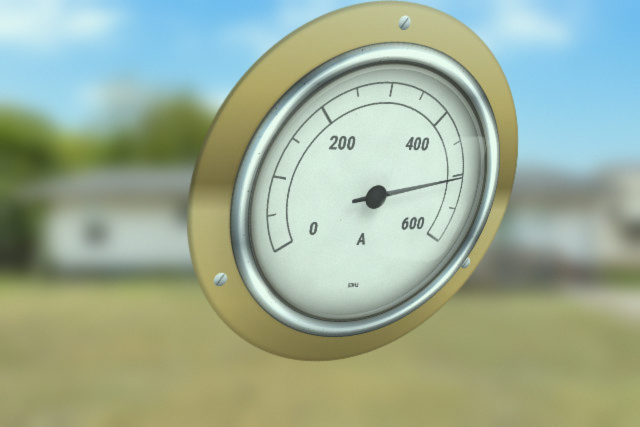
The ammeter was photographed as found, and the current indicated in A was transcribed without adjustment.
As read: 500 A
